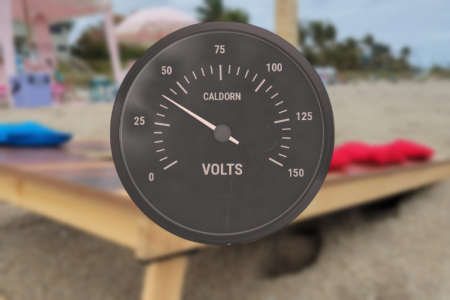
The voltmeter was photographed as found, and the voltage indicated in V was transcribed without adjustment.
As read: 40 V
